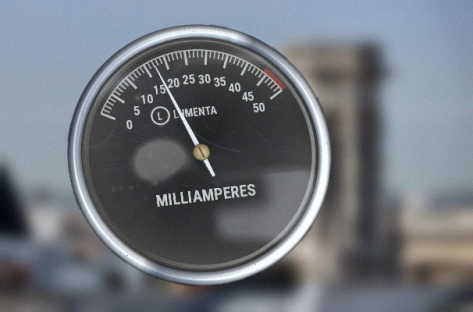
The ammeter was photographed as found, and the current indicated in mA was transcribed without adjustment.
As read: 17 mA
